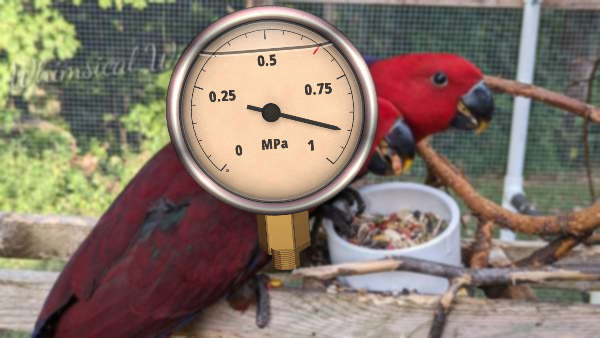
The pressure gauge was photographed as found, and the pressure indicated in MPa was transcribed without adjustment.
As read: 0.9 MPa
